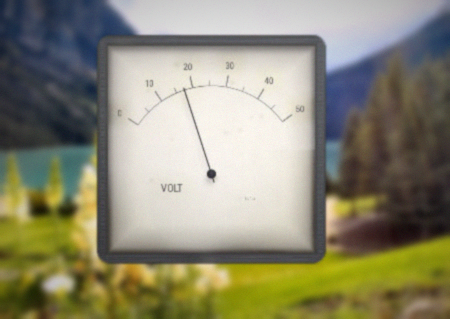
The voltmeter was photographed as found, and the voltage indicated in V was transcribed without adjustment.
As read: 17.5 V
